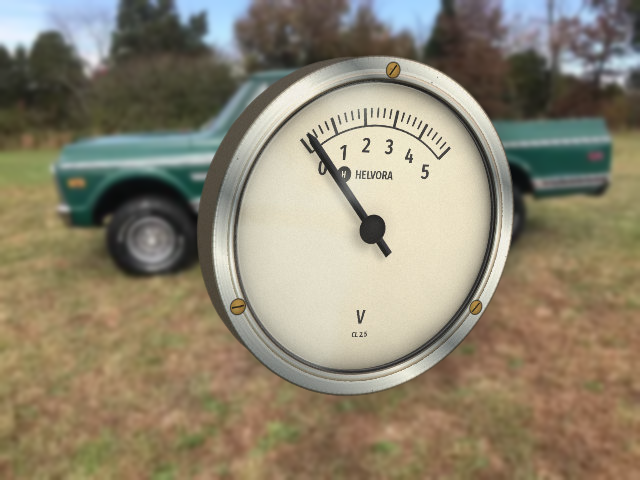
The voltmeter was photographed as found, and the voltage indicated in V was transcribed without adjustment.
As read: 0.2 V
